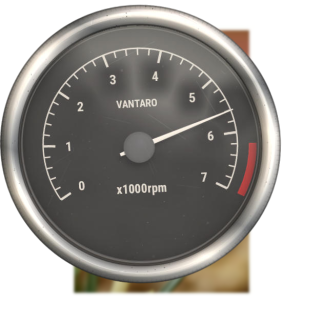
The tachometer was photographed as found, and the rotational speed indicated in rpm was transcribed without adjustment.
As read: 5600 rpm
